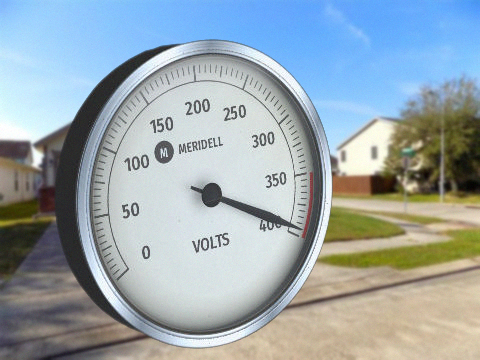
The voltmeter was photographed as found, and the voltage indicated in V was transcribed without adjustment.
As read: 395 V
